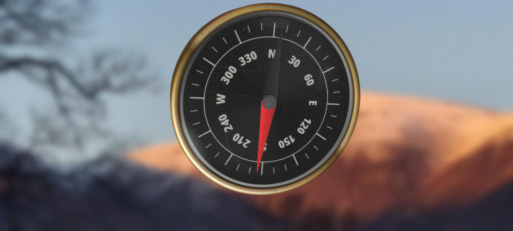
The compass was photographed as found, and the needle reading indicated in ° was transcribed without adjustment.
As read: 185 °
